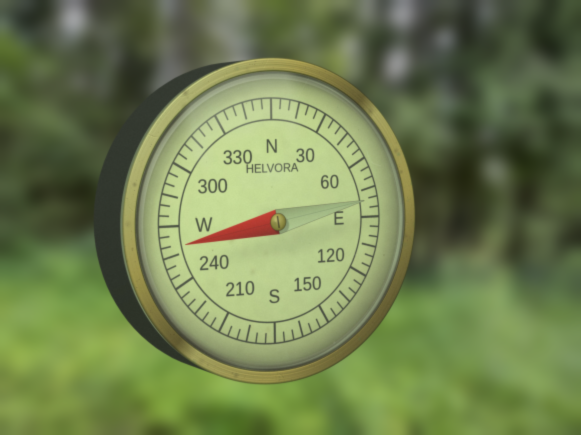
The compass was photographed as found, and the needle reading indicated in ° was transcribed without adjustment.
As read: 260 °
